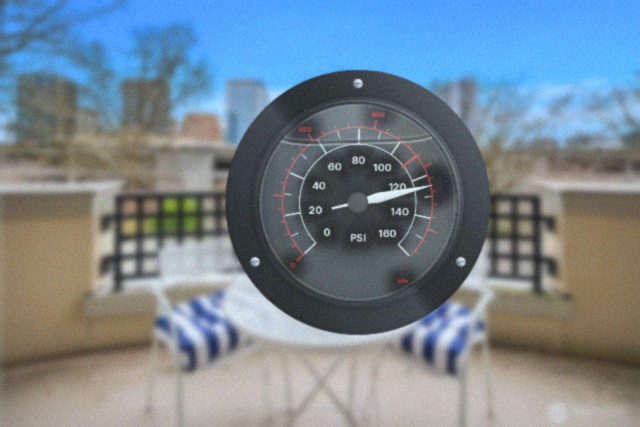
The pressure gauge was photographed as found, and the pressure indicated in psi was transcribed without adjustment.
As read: 125 psi
